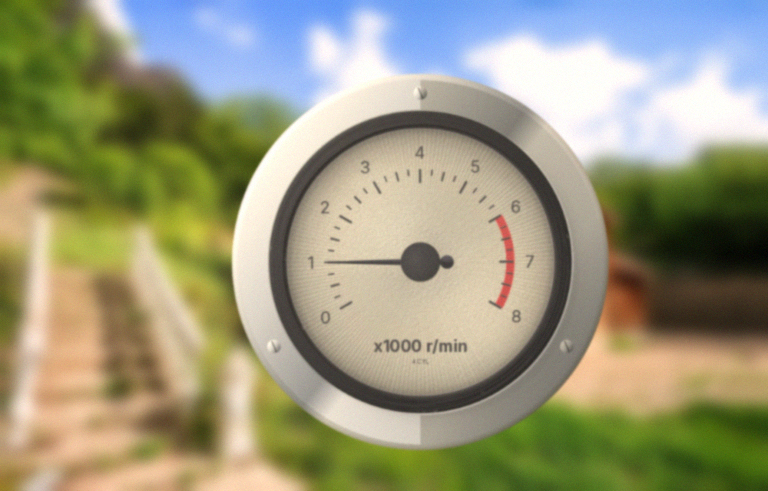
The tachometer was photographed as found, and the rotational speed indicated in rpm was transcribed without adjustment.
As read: 1000 rpm
